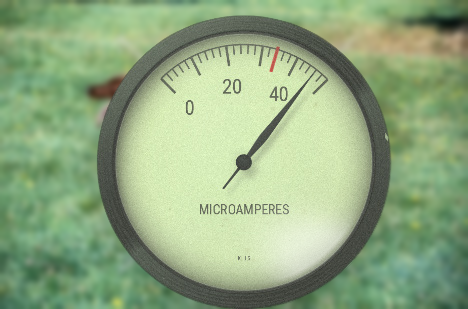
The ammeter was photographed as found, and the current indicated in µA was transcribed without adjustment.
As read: 46 µA
